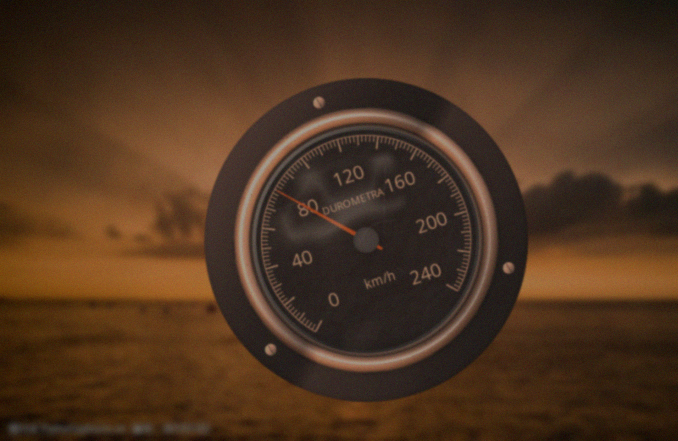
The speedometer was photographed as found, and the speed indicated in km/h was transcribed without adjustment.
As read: 80 km/h
